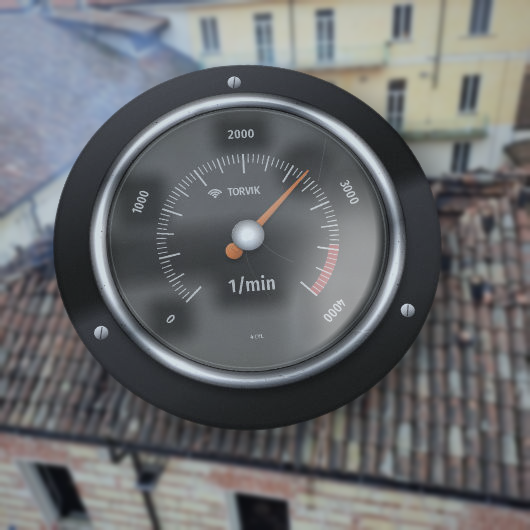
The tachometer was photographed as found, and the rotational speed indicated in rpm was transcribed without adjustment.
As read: 2650 rpm
